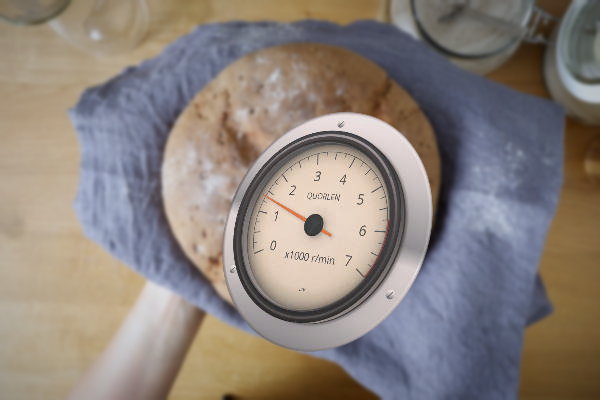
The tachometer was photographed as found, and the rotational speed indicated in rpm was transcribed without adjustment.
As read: 1375 rpm
